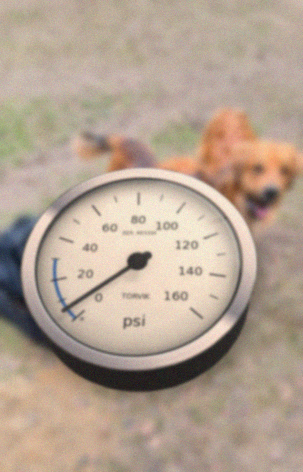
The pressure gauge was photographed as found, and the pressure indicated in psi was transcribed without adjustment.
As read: 5 psi
